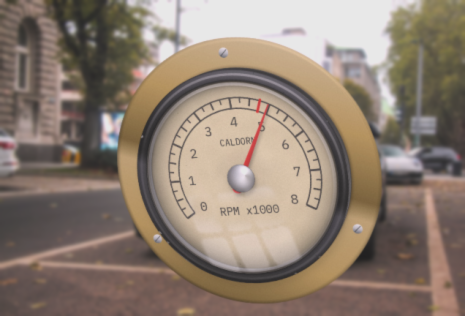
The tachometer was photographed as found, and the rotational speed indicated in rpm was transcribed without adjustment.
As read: 5000 rpm
